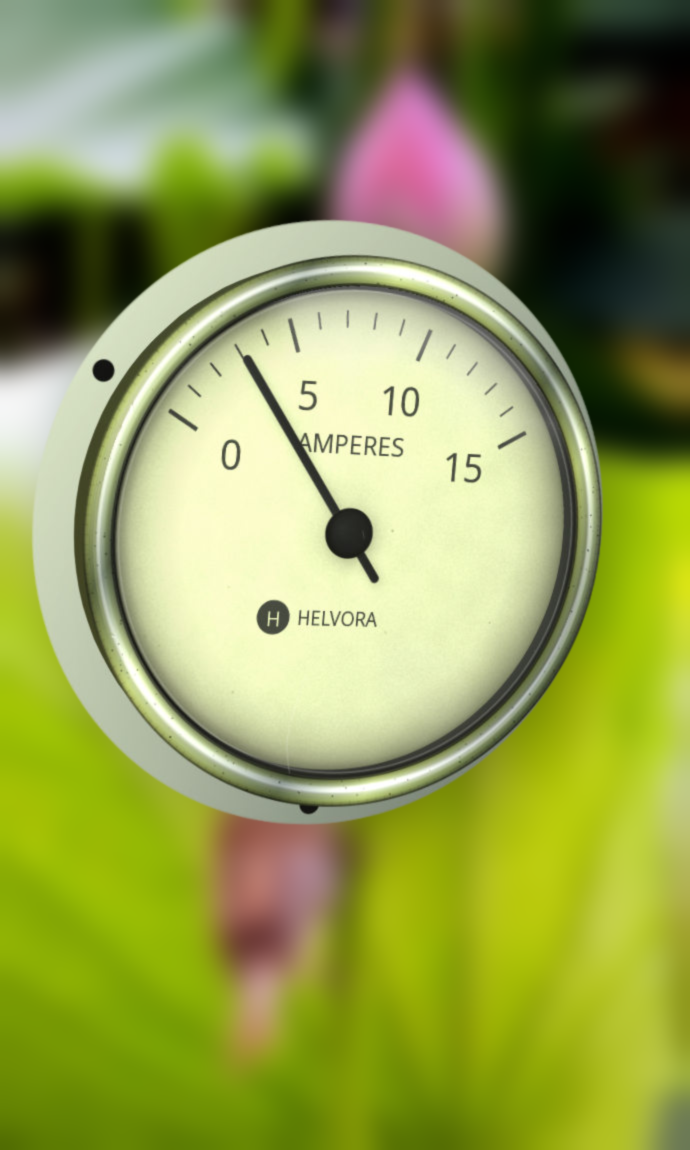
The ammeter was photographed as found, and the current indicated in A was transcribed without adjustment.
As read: 3 A
